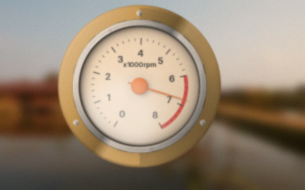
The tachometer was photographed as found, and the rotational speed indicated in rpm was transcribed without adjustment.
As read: 6800 rpm
